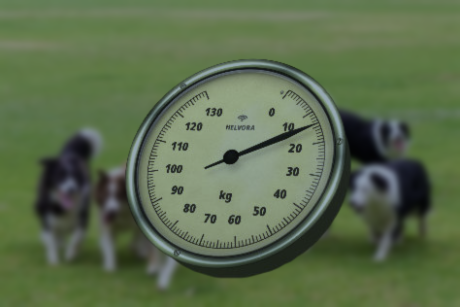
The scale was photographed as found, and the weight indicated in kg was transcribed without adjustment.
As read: 15 kg
